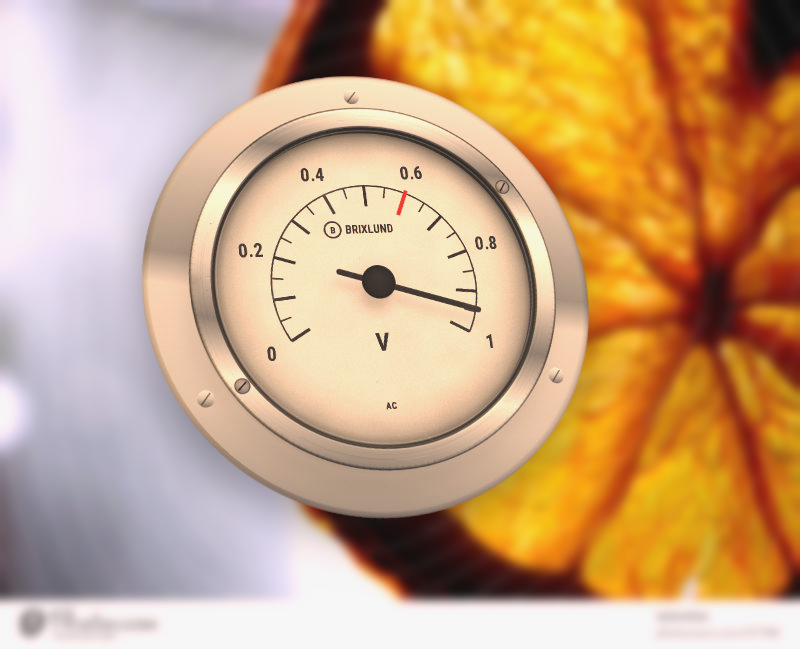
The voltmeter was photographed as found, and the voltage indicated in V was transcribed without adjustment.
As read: 0.95 V
